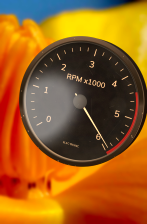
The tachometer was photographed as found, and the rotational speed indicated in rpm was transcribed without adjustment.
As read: 5900 rpm
